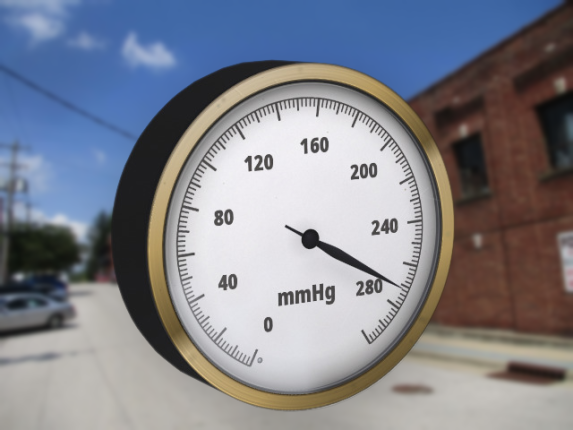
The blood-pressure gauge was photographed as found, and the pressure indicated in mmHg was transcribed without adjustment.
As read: 272 mmHg
